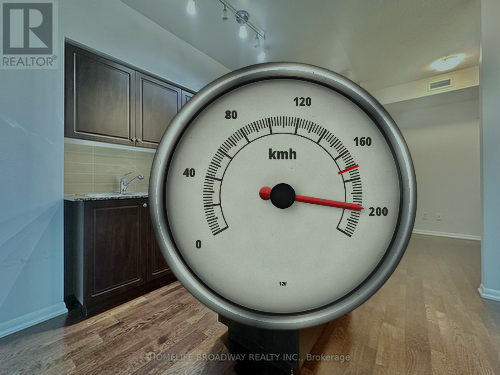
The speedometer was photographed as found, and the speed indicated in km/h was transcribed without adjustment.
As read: 200 km/h
